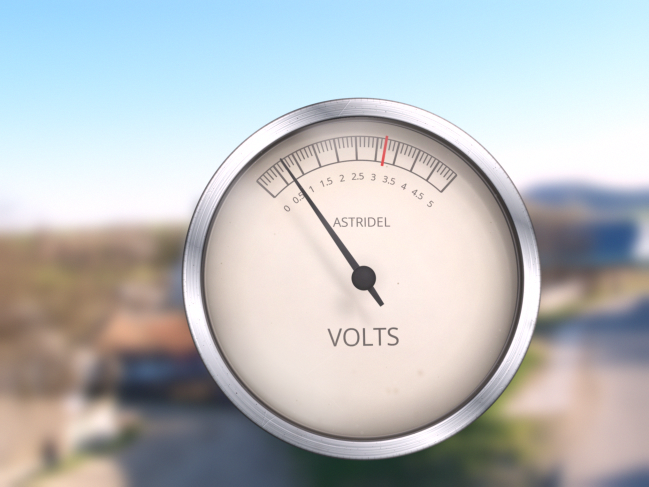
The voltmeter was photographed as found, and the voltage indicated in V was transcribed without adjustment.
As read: 0.7 V
